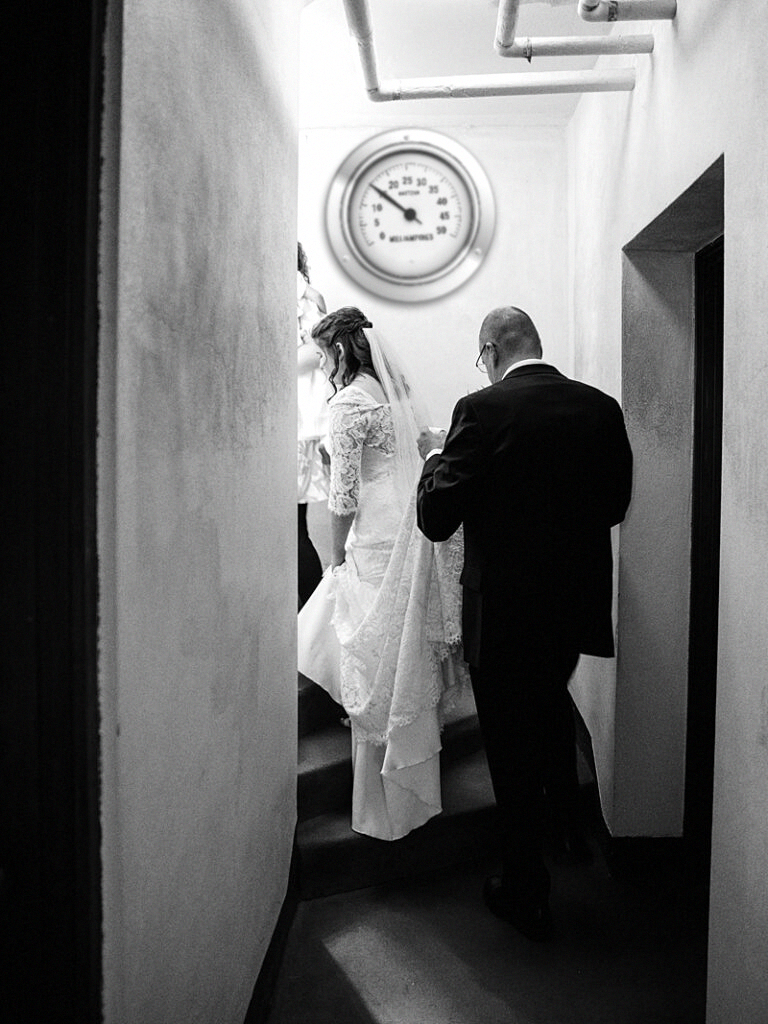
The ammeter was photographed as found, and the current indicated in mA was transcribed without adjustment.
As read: 15 mA
